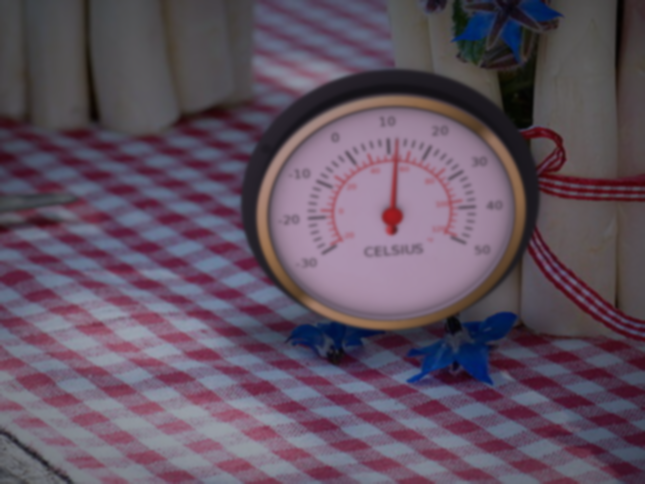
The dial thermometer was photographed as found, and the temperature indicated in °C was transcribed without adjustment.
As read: 12 °C
